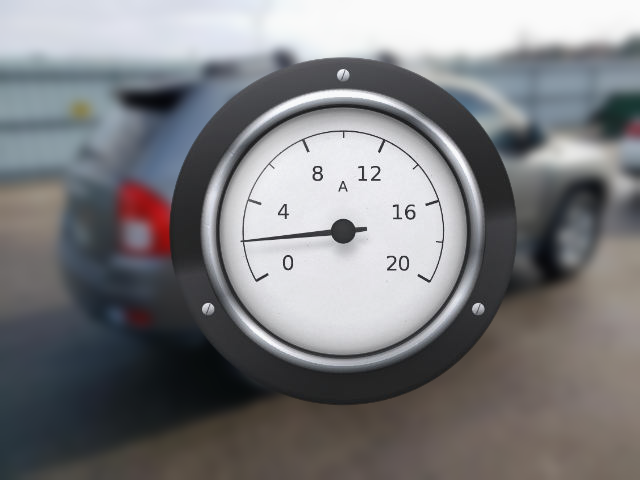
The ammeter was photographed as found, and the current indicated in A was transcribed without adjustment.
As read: 2 A
